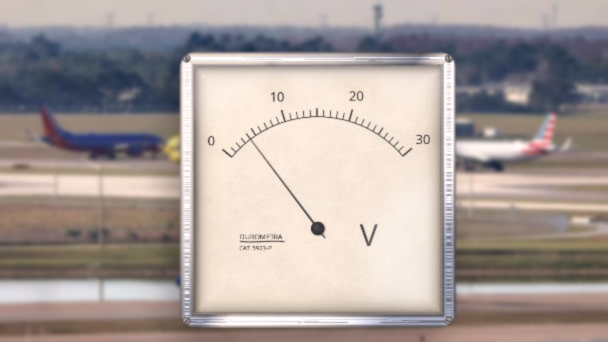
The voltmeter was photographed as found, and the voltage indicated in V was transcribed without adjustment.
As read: 4 V
